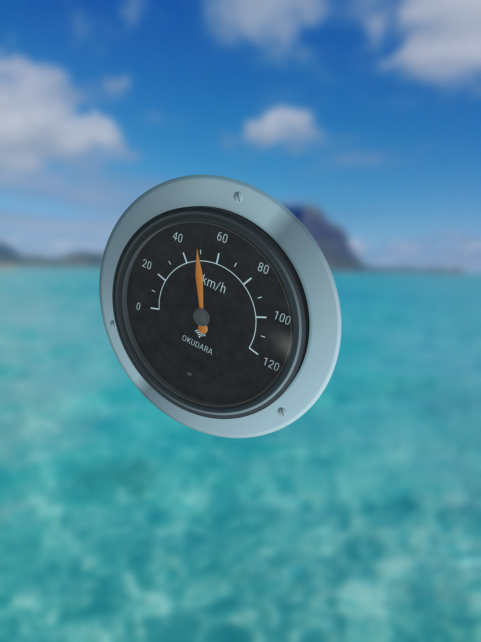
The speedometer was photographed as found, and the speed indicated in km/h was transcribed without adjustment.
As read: 50 km/h
